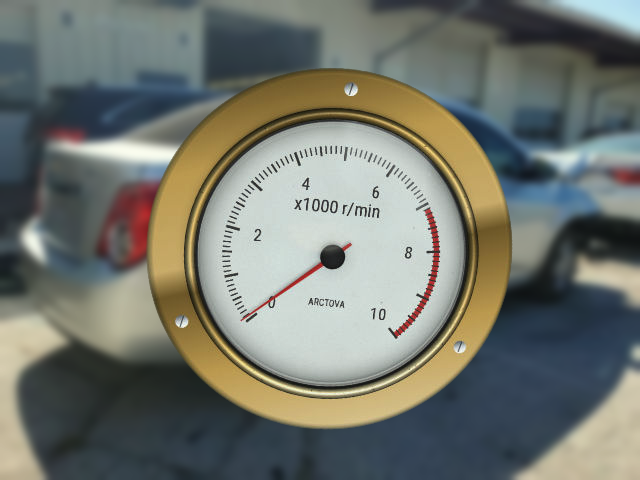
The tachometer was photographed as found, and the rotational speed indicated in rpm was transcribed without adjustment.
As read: 100 rpm
